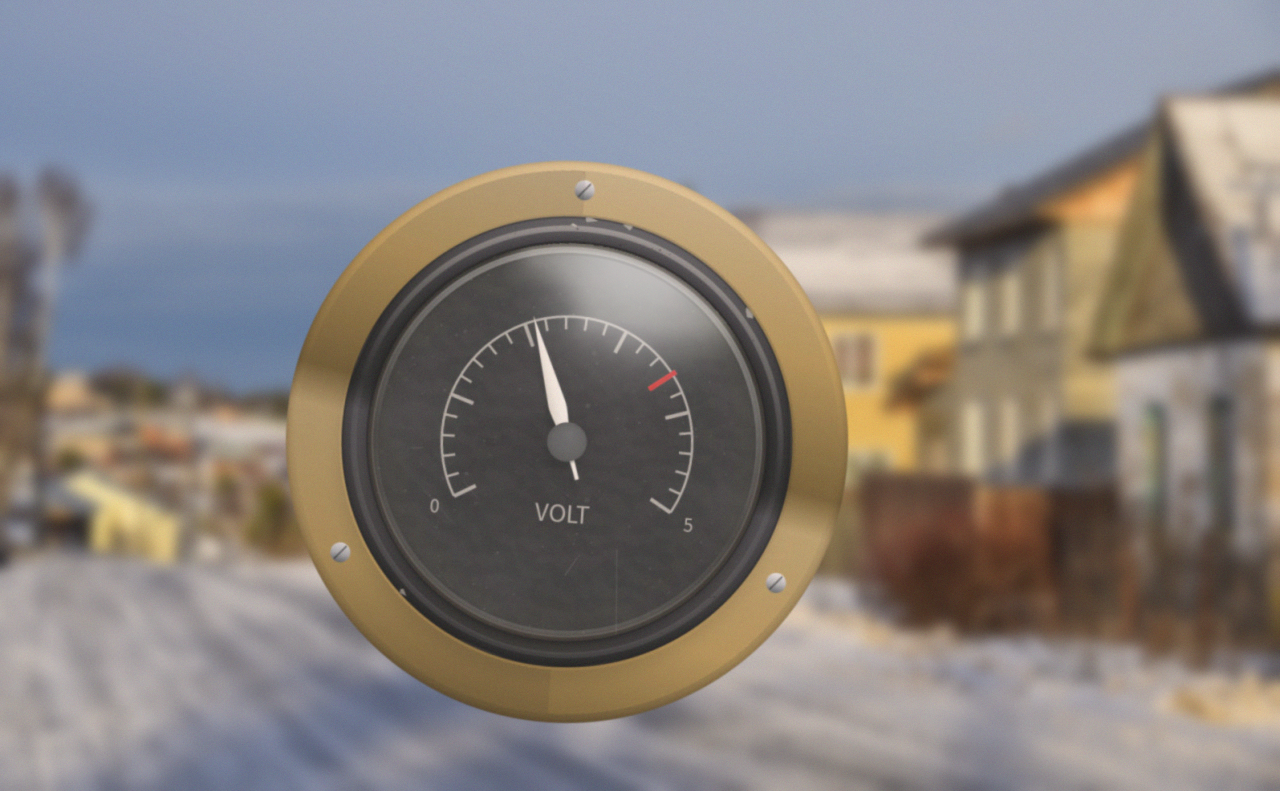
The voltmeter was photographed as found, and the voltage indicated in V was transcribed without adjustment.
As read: 2.1 V
